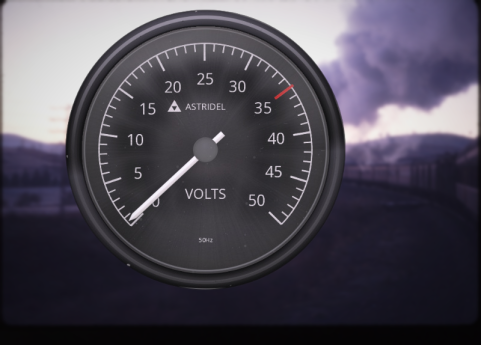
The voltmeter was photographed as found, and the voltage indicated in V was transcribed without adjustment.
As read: 0.5 V
